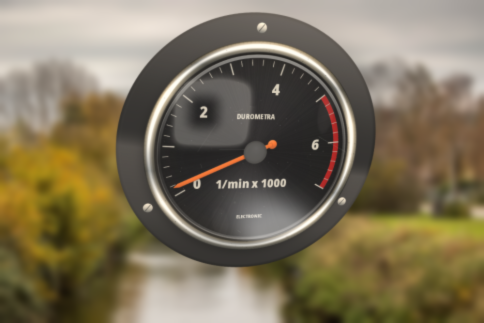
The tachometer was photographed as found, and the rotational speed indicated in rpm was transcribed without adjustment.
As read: 200 rpm
